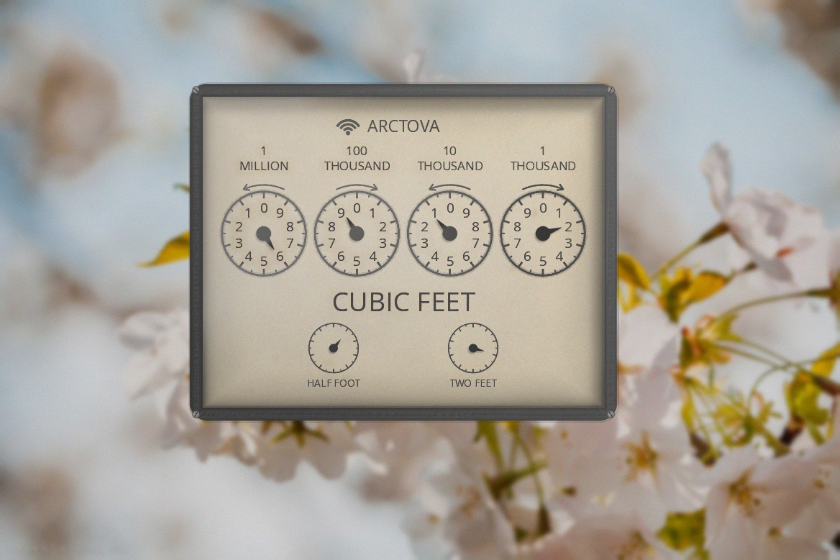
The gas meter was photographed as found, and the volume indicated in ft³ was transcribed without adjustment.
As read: 591200 ft³
